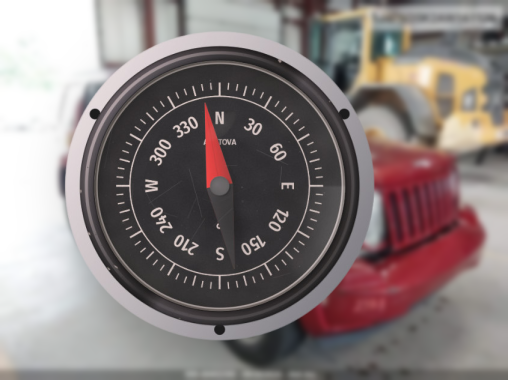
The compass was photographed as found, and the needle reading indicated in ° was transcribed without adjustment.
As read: 350 °
